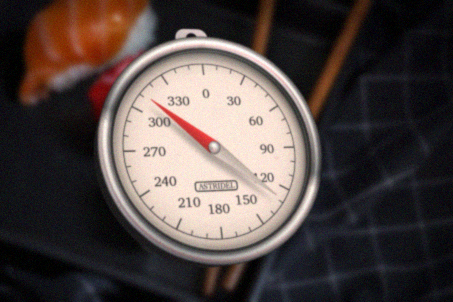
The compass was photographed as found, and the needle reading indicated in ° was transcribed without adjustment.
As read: 310 °
